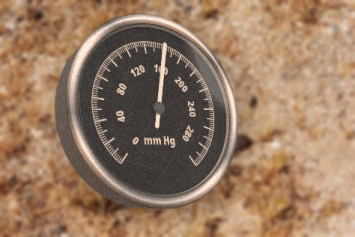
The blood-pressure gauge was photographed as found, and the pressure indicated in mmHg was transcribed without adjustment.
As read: 160 mmHg
